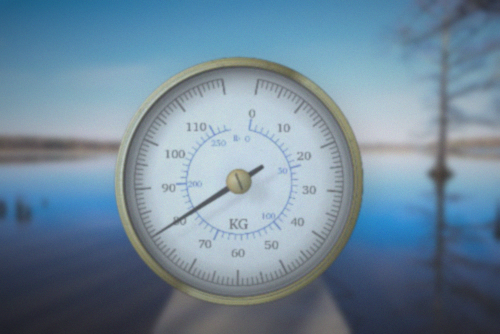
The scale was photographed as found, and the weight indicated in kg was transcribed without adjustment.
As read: 80 kg
